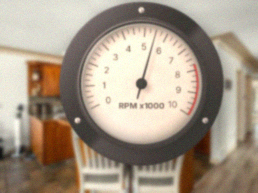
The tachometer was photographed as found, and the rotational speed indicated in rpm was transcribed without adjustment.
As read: 5500 rpm
